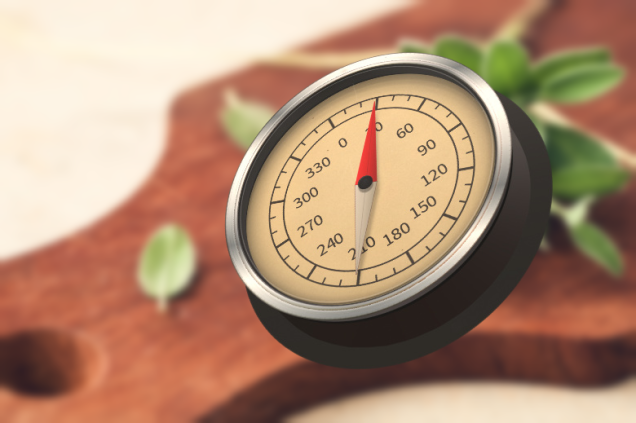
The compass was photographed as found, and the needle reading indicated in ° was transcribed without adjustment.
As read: 30 °
